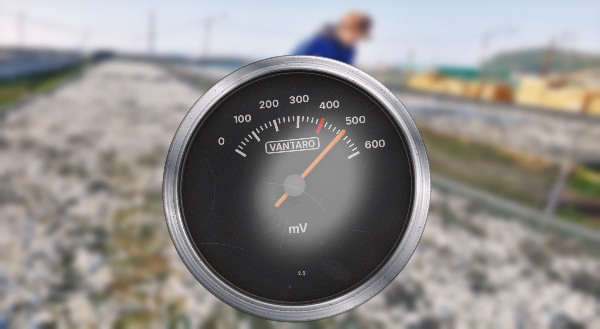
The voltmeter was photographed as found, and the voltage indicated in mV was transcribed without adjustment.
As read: 500 mV
